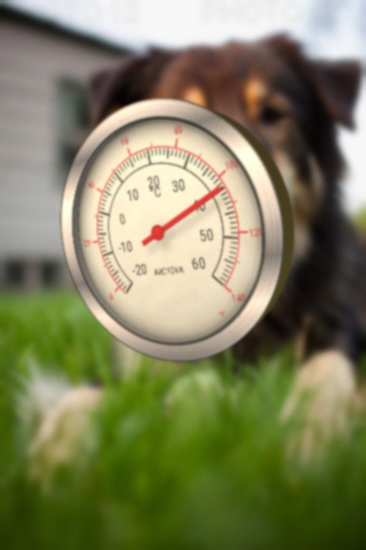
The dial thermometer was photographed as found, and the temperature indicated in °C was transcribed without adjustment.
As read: 40 °C
